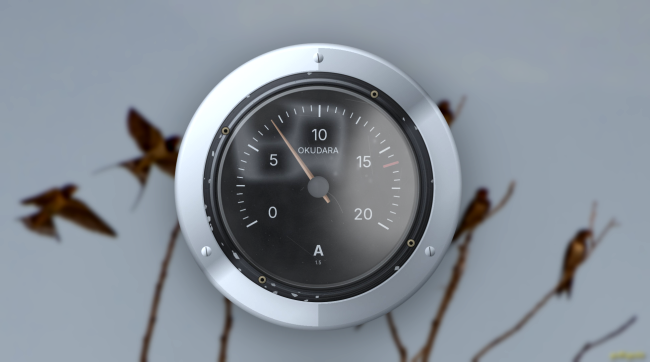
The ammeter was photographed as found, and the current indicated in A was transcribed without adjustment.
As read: 7 A
